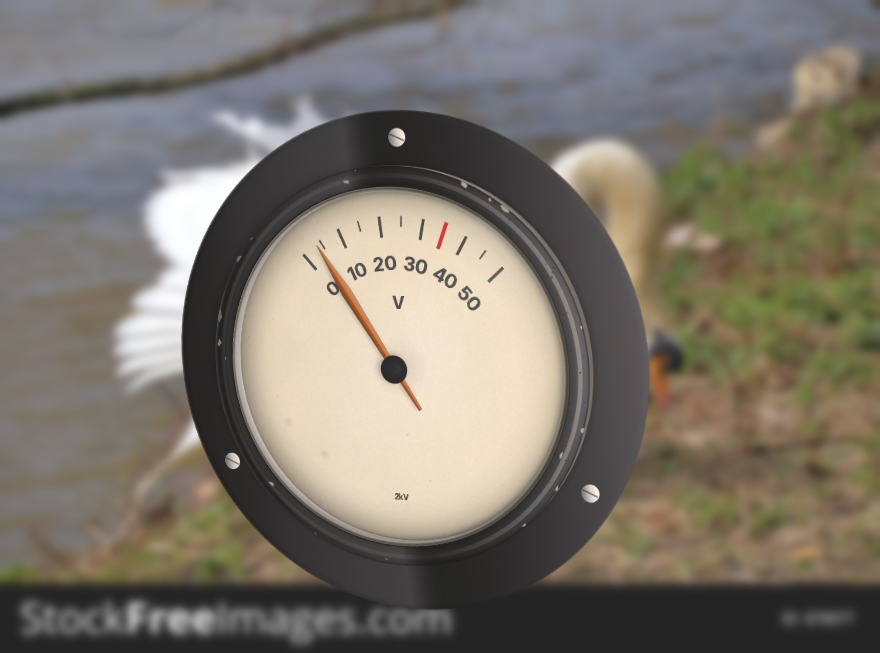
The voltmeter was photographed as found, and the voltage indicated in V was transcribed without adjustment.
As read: 5 V
